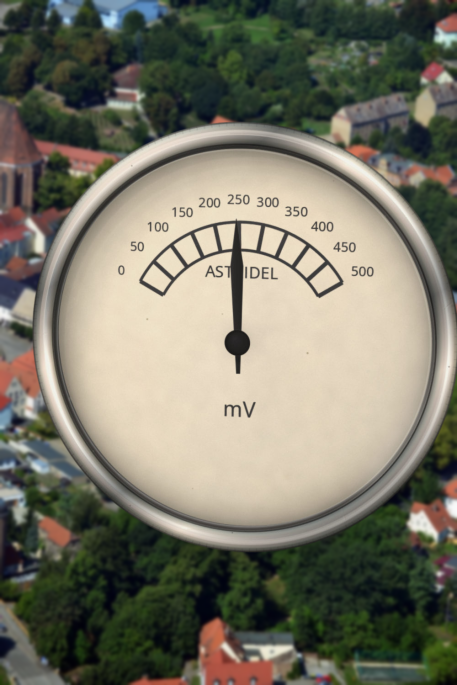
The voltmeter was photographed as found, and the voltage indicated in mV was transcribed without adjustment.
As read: 250 mV
